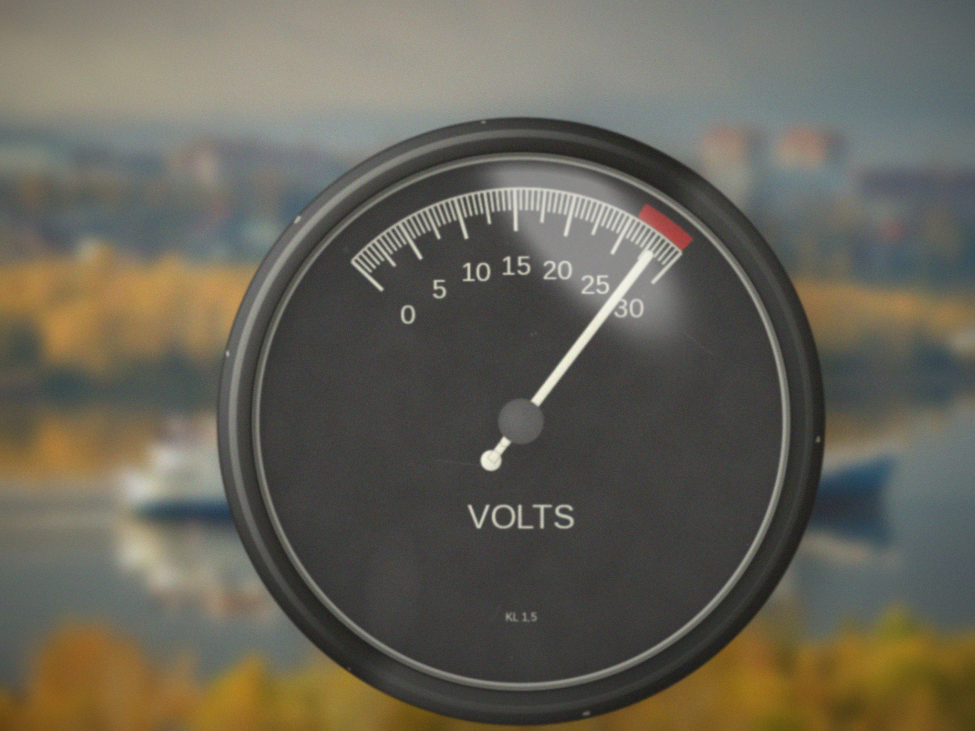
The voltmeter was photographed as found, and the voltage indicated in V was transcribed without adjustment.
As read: 28 V
